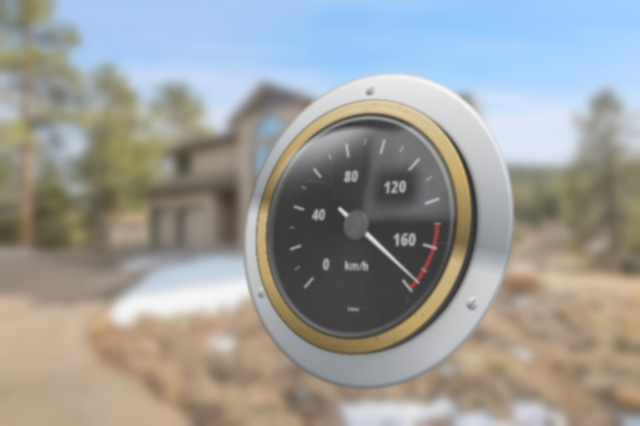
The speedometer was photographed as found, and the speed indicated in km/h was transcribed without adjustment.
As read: 175 km/h
